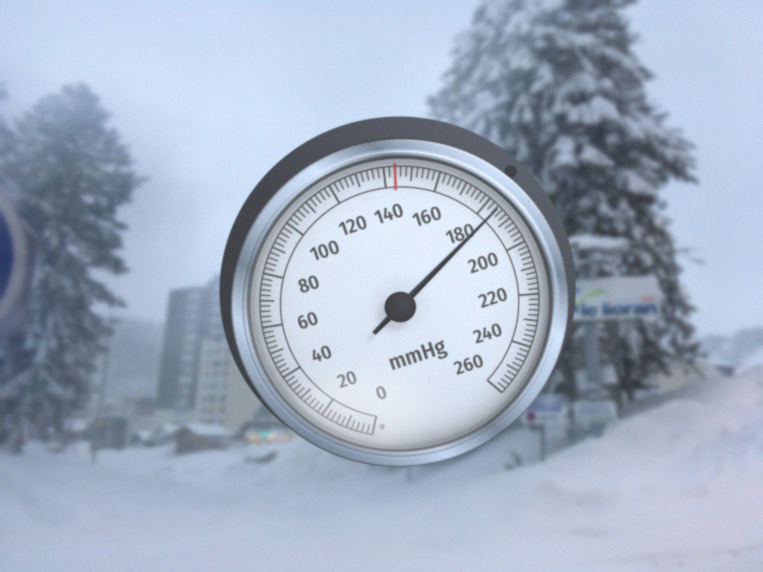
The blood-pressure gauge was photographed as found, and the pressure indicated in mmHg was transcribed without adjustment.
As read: 184 mmHg
